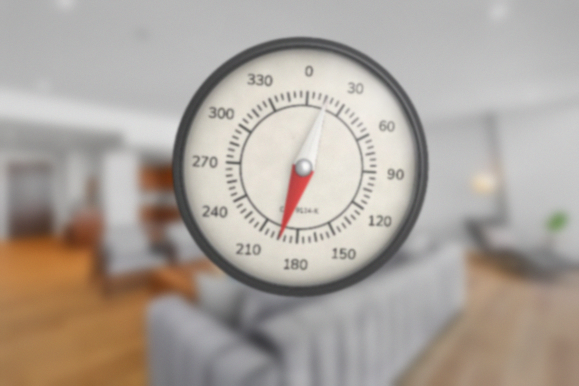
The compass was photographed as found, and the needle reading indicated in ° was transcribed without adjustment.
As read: 195 °
